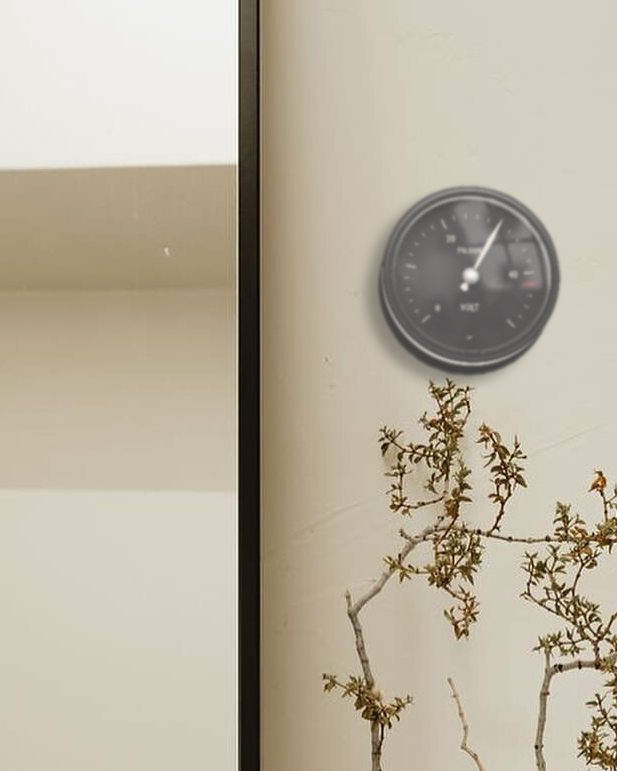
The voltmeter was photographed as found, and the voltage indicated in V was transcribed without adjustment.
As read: 30 V
